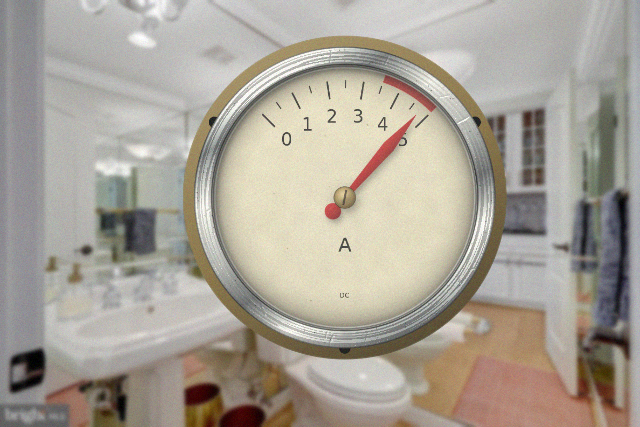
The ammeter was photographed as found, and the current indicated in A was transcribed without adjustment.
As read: 4.75 A
